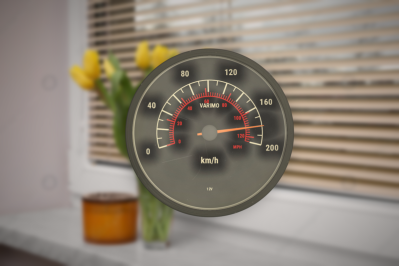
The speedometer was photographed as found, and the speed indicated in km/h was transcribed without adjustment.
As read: 180 km/h
